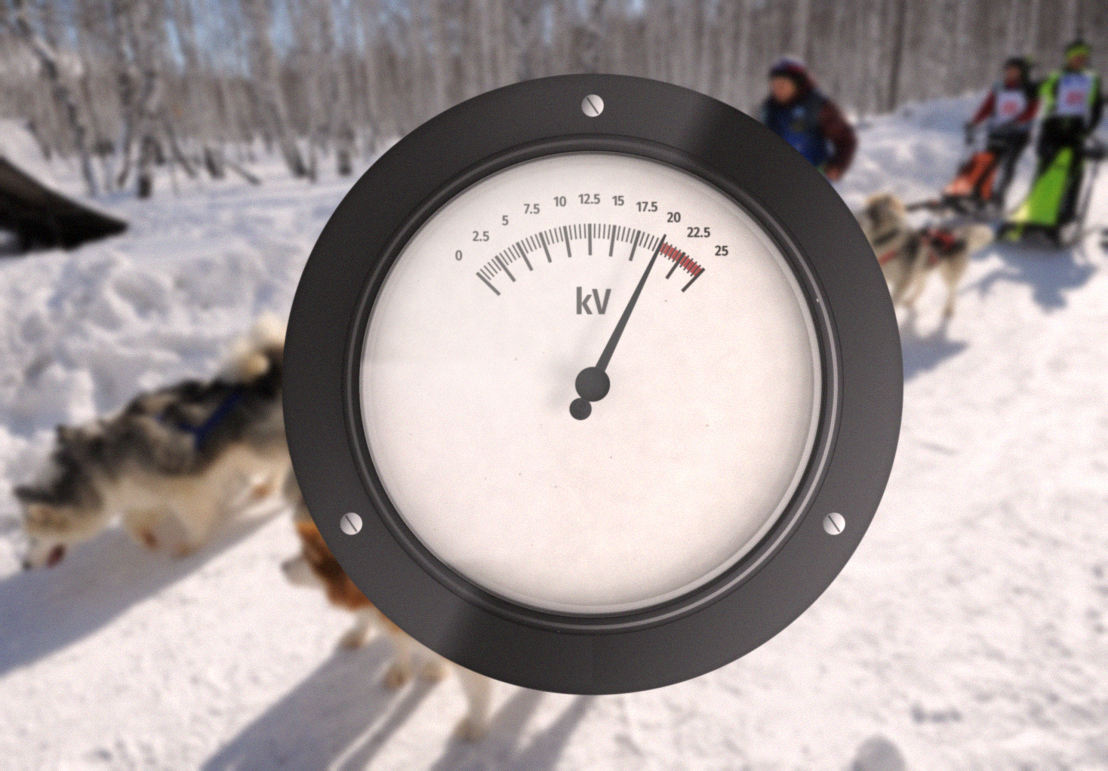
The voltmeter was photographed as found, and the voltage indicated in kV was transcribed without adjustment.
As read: 20 kV
